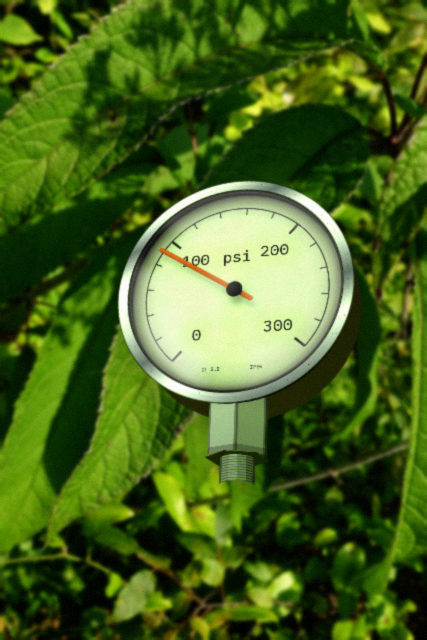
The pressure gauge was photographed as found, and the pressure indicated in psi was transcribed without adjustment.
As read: 90 psi
